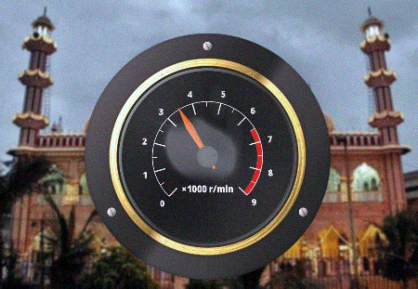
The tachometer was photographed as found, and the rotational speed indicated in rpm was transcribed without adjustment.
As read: 3500 rpm
